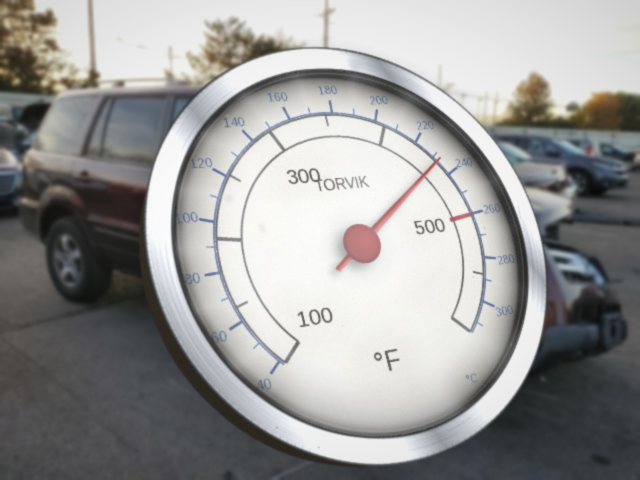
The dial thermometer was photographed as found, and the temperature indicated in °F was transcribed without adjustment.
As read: 450 °F
